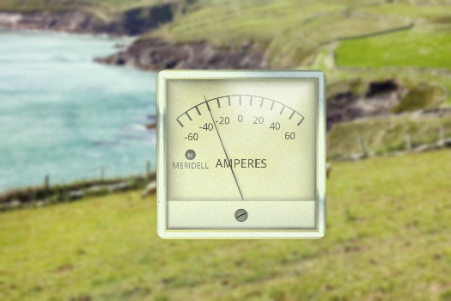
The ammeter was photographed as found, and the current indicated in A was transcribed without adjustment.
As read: -30 A
